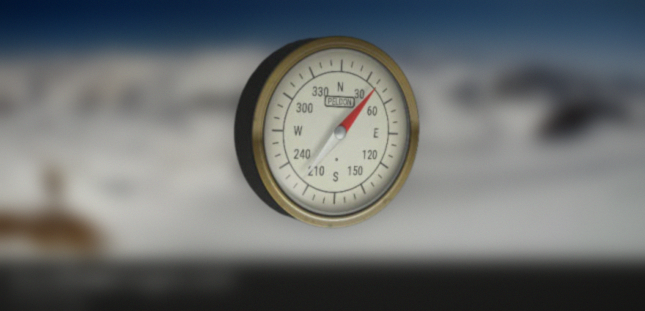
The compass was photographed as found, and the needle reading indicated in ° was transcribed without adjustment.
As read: 40 °
